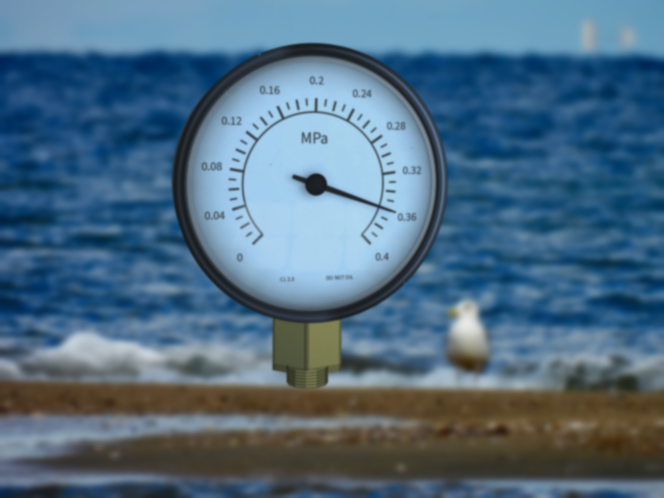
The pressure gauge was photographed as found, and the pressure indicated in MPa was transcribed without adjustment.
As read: 0.36 MPa
